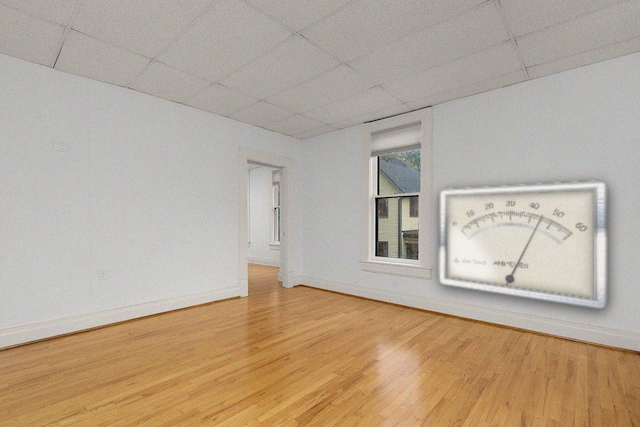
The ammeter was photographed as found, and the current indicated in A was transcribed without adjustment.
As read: 45 A
